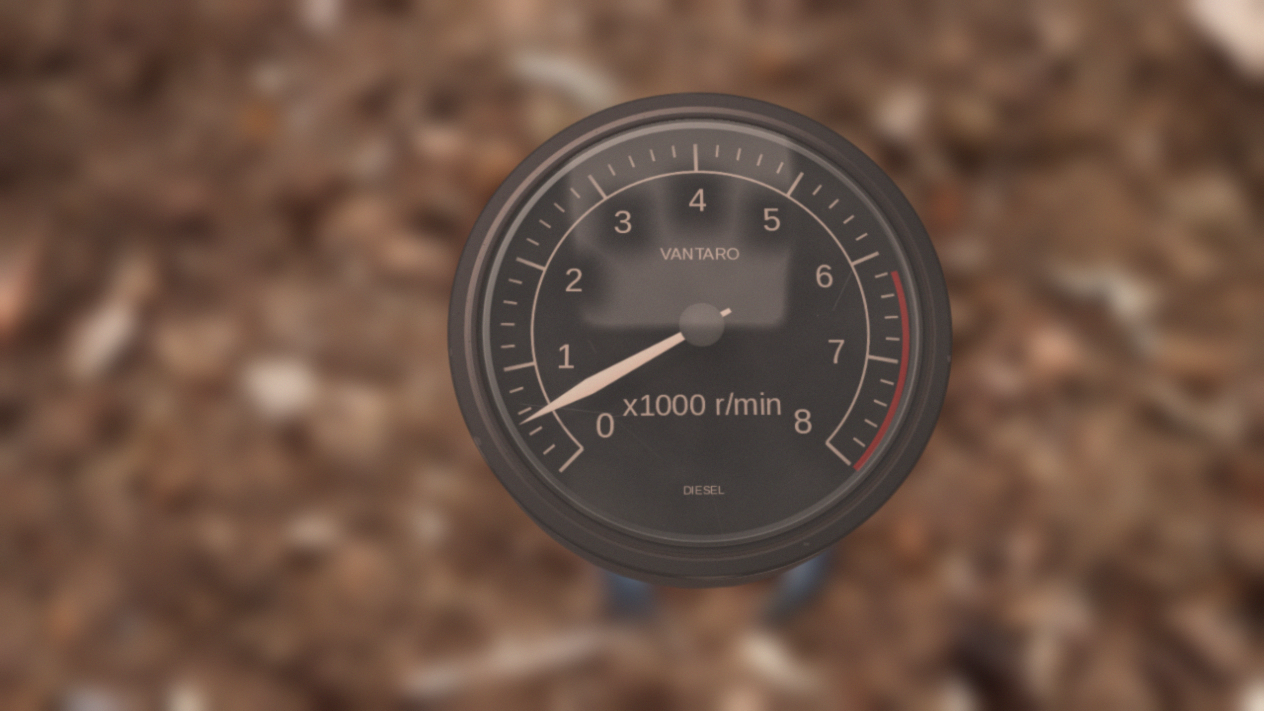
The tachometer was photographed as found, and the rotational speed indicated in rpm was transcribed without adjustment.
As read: 500 rpm
